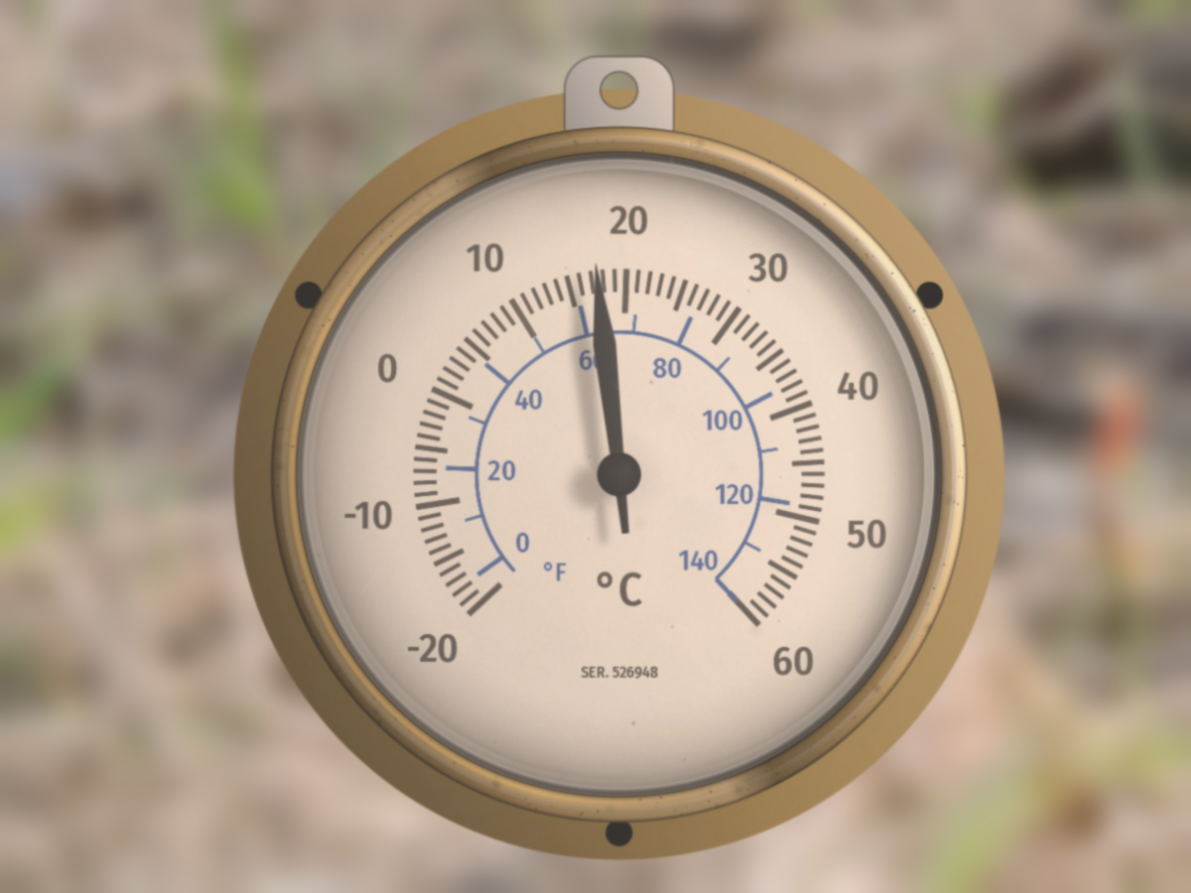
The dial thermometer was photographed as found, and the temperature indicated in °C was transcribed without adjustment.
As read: 17.5 °C
